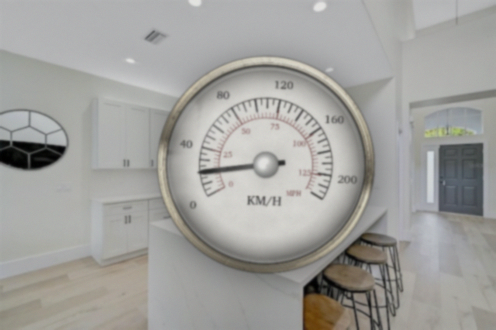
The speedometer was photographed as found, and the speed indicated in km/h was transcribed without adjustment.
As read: 20 km/h
